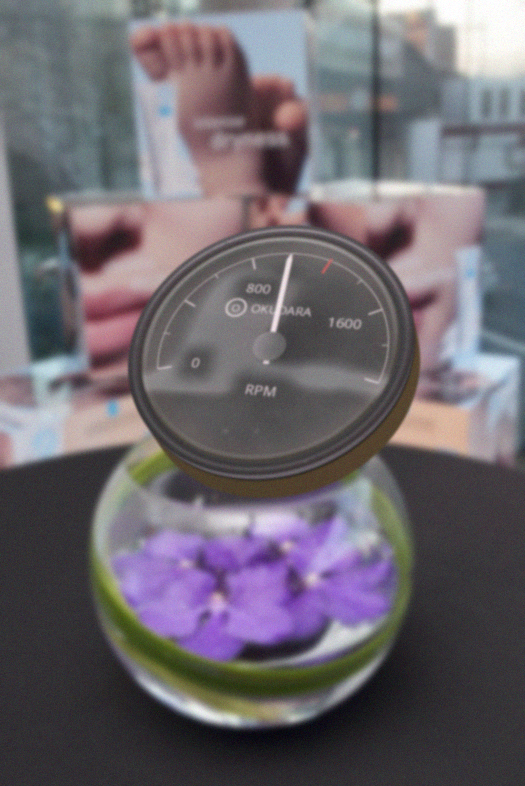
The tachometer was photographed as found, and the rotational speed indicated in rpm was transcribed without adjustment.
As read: 1000 rpm
